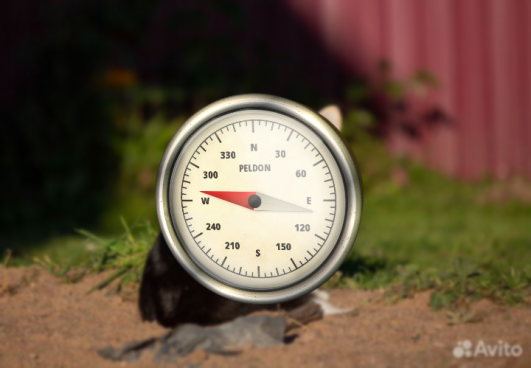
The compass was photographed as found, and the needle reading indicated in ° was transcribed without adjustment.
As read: 280 °
